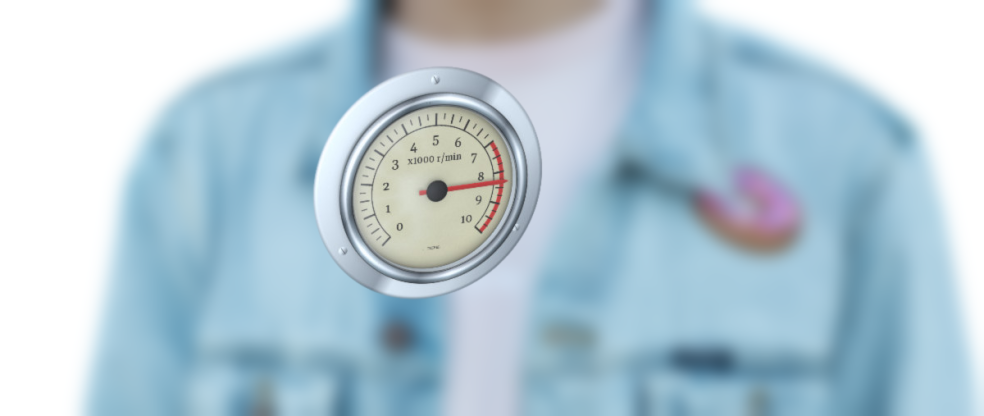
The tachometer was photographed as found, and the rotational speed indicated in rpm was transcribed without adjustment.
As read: 8250 rpm
